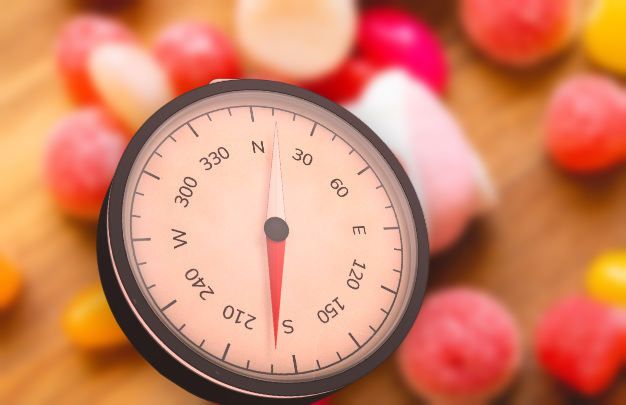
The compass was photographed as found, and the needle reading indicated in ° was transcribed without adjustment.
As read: 190 °
